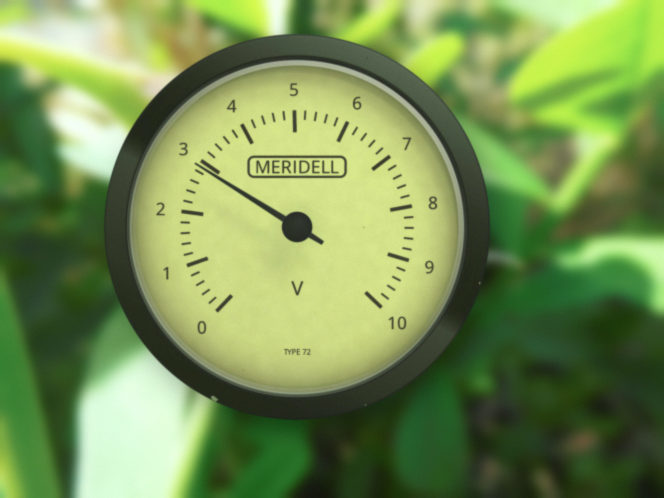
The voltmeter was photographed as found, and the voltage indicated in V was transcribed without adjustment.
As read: 2.9 V
